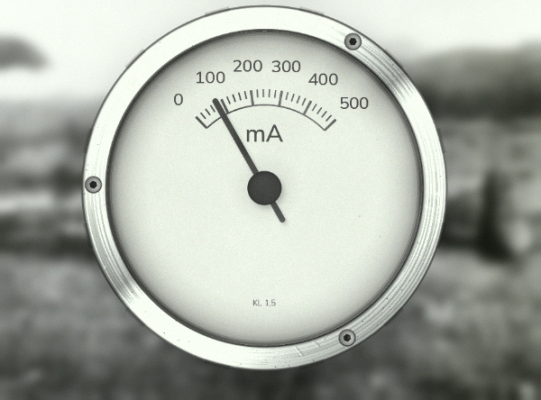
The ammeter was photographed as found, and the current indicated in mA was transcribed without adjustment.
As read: 80 mA
